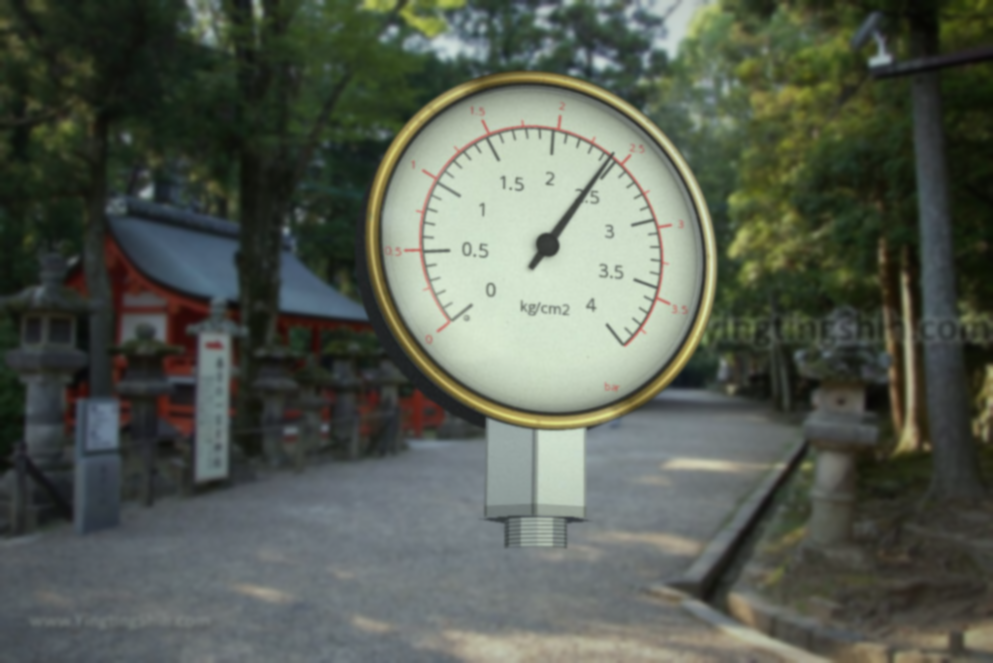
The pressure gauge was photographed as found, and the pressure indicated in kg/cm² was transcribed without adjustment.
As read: 2.45 kg/cm²
